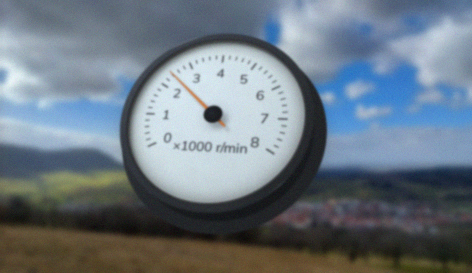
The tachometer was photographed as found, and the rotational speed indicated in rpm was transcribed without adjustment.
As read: 2400 rpm
